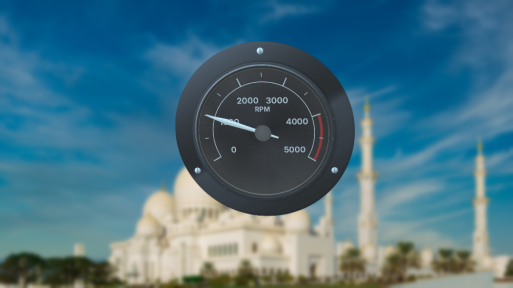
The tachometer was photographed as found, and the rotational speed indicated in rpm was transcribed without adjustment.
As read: 1000 rpm
